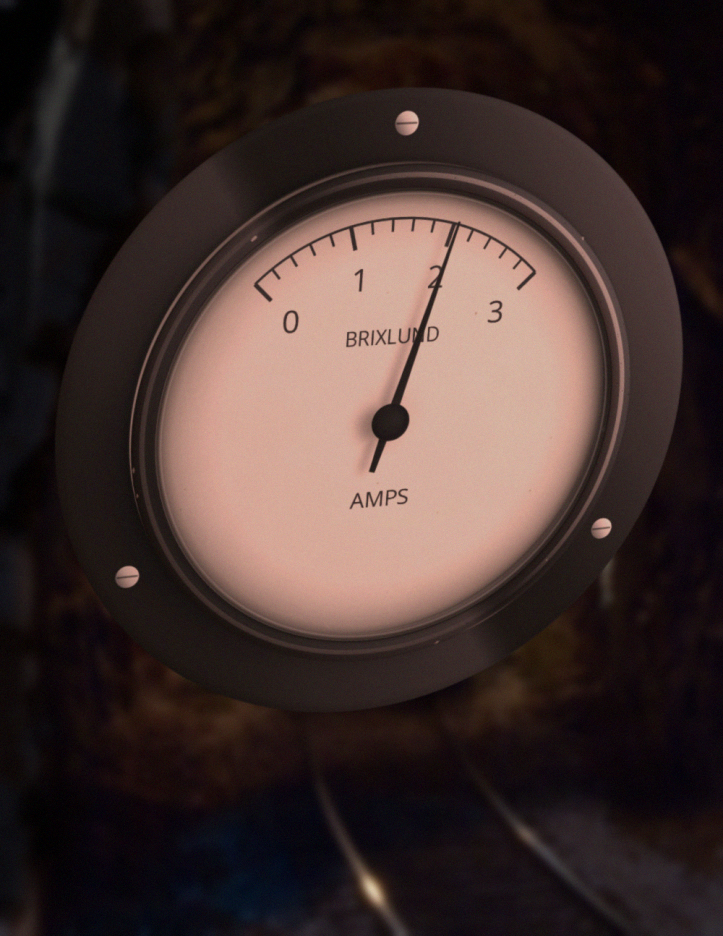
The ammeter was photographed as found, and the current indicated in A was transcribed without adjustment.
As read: 2 A
